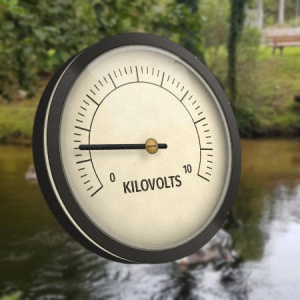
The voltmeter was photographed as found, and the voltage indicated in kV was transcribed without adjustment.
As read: 1.4 kV
